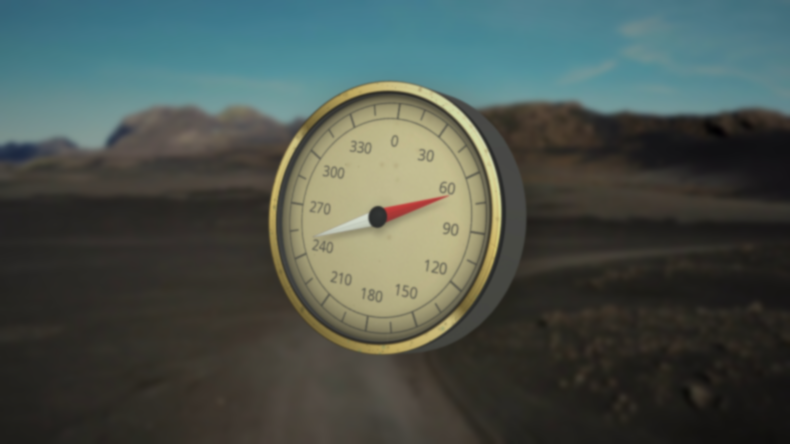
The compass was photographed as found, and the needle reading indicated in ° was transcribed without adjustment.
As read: 67.5 °
